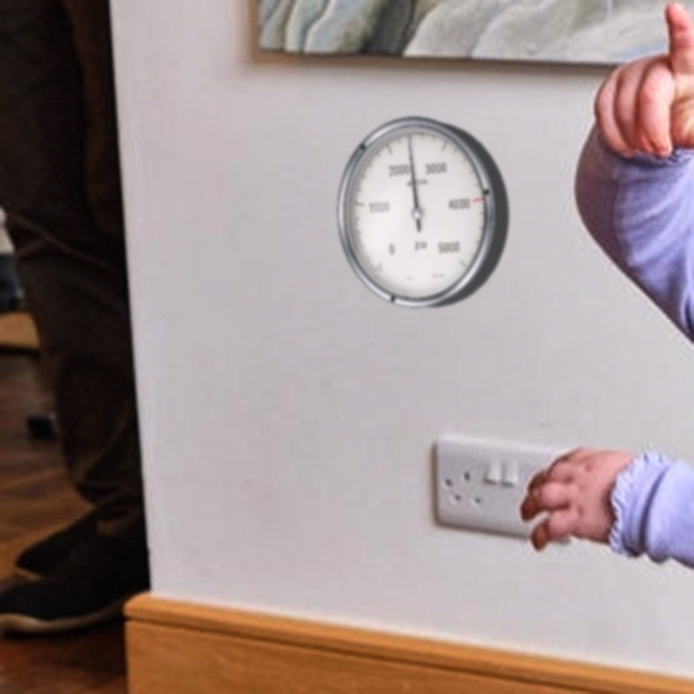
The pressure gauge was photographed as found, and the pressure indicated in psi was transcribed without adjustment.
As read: 2400 psi
